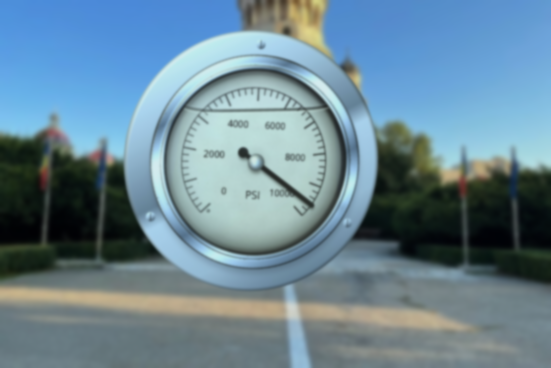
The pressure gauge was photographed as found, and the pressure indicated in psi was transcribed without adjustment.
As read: 9600 psi
